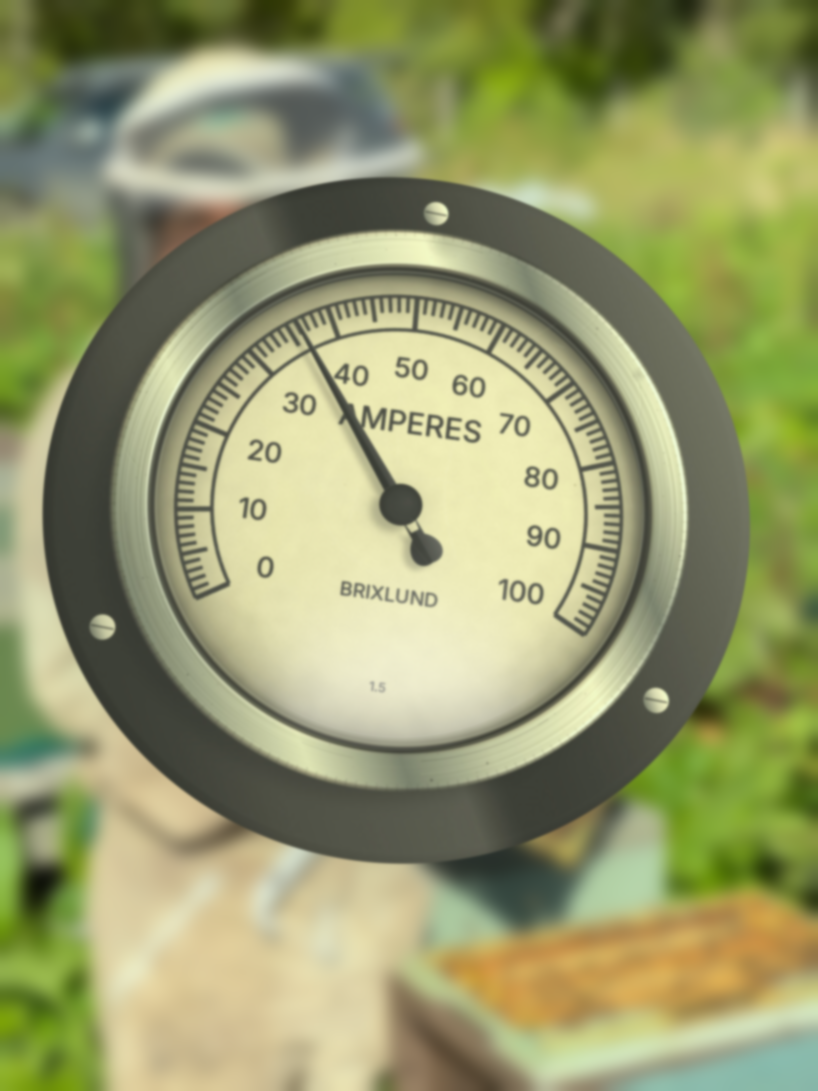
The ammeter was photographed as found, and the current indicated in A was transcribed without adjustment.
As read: 36 A
